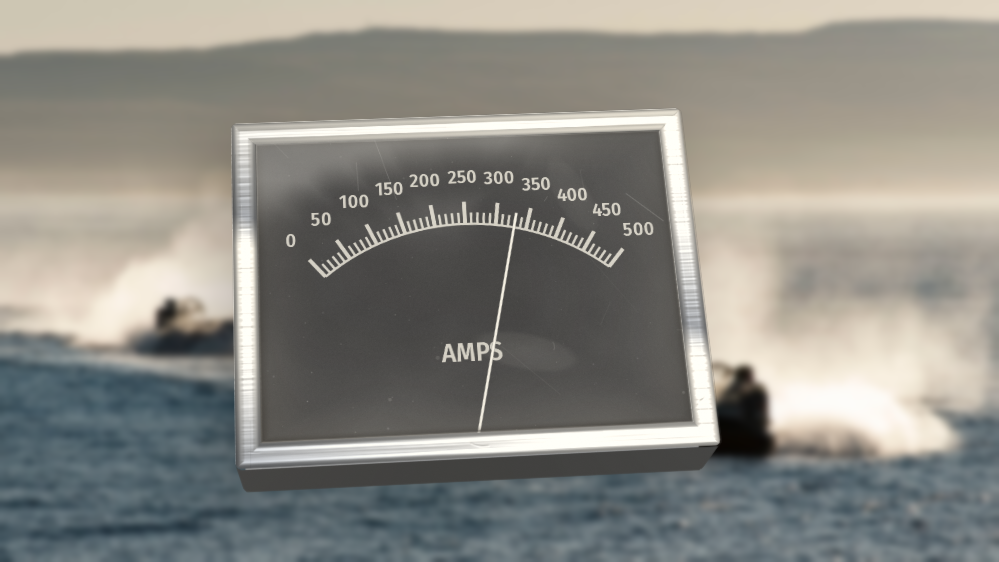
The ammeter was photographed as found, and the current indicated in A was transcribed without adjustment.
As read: 330 A
